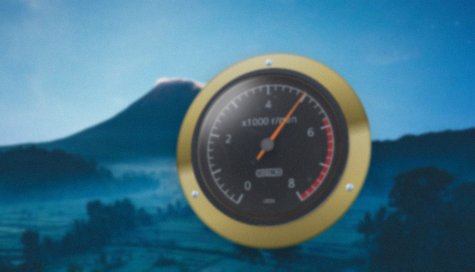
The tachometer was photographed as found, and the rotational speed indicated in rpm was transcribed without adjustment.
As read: 5000 rpm
